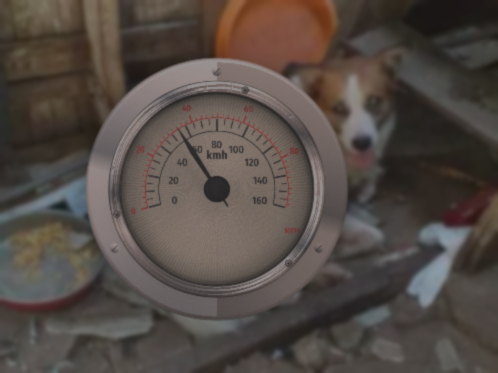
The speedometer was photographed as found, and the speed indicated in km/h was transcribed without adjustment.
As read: 55 km/h
